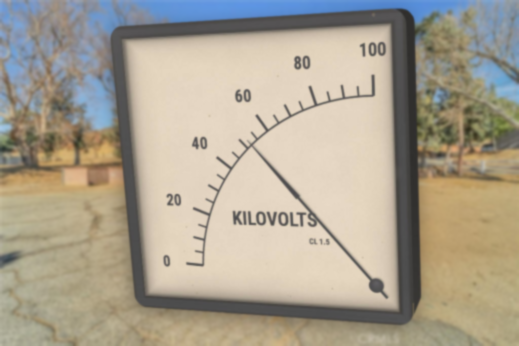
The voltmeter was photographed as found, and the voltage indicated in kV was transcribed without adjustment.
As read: 52.5 kV
